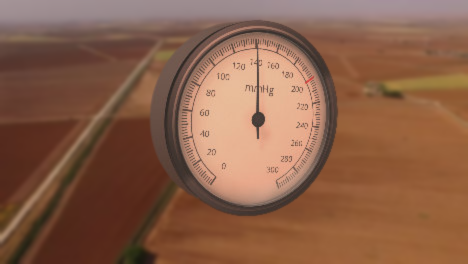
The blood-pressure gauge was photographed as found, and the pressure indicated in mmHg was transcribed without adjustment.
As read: 140 mmHg
